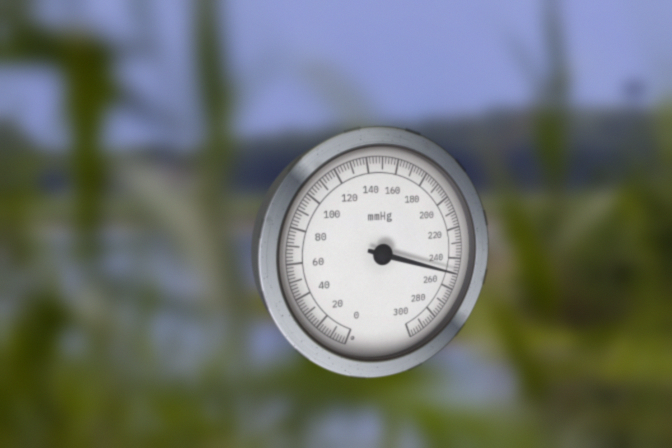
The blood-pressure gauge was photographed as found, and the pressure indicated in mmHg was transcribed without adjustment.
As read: 250 mmHg
